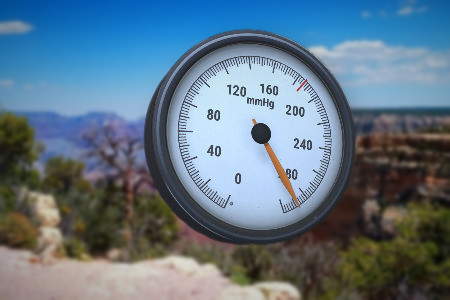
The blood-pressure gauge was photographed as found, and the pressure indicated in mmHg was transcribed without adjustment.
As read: 290 mmHg
